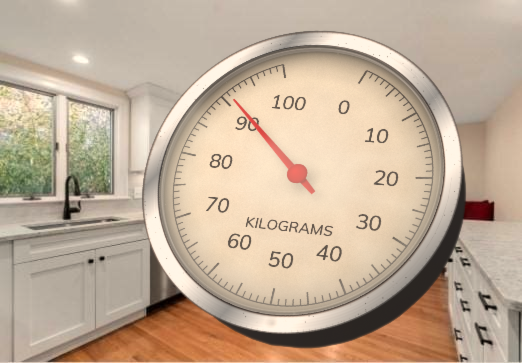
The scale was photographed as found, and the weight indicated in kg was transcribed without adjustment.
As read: 91 kg
